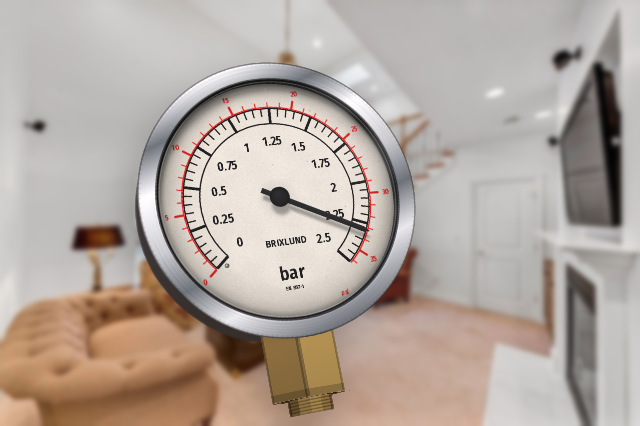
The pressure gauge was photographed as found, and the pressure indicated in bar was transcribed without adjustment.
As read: 2.3 bar
